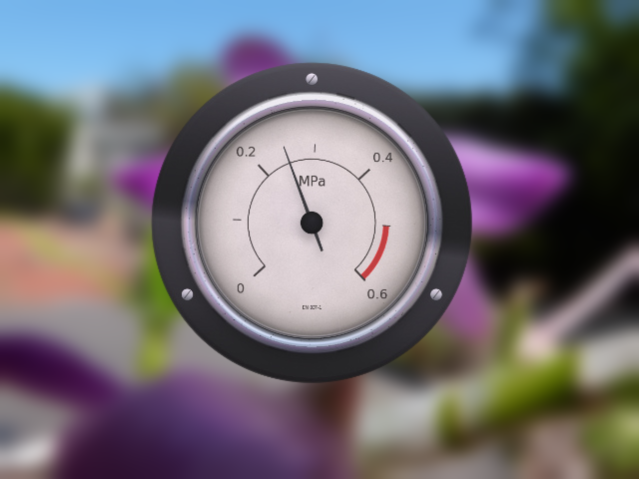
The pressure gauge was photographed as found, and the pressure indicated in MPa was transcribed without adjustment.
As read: 0.25 MPa
